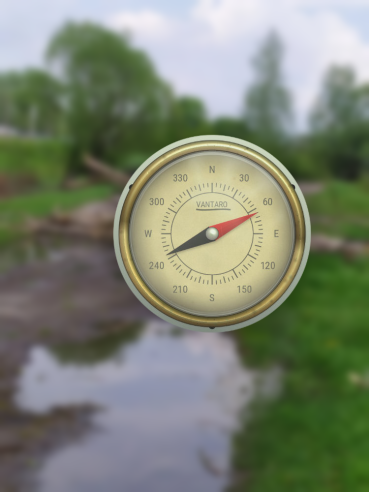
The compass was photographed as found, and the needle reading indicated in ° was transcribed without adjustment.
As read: 65 °
